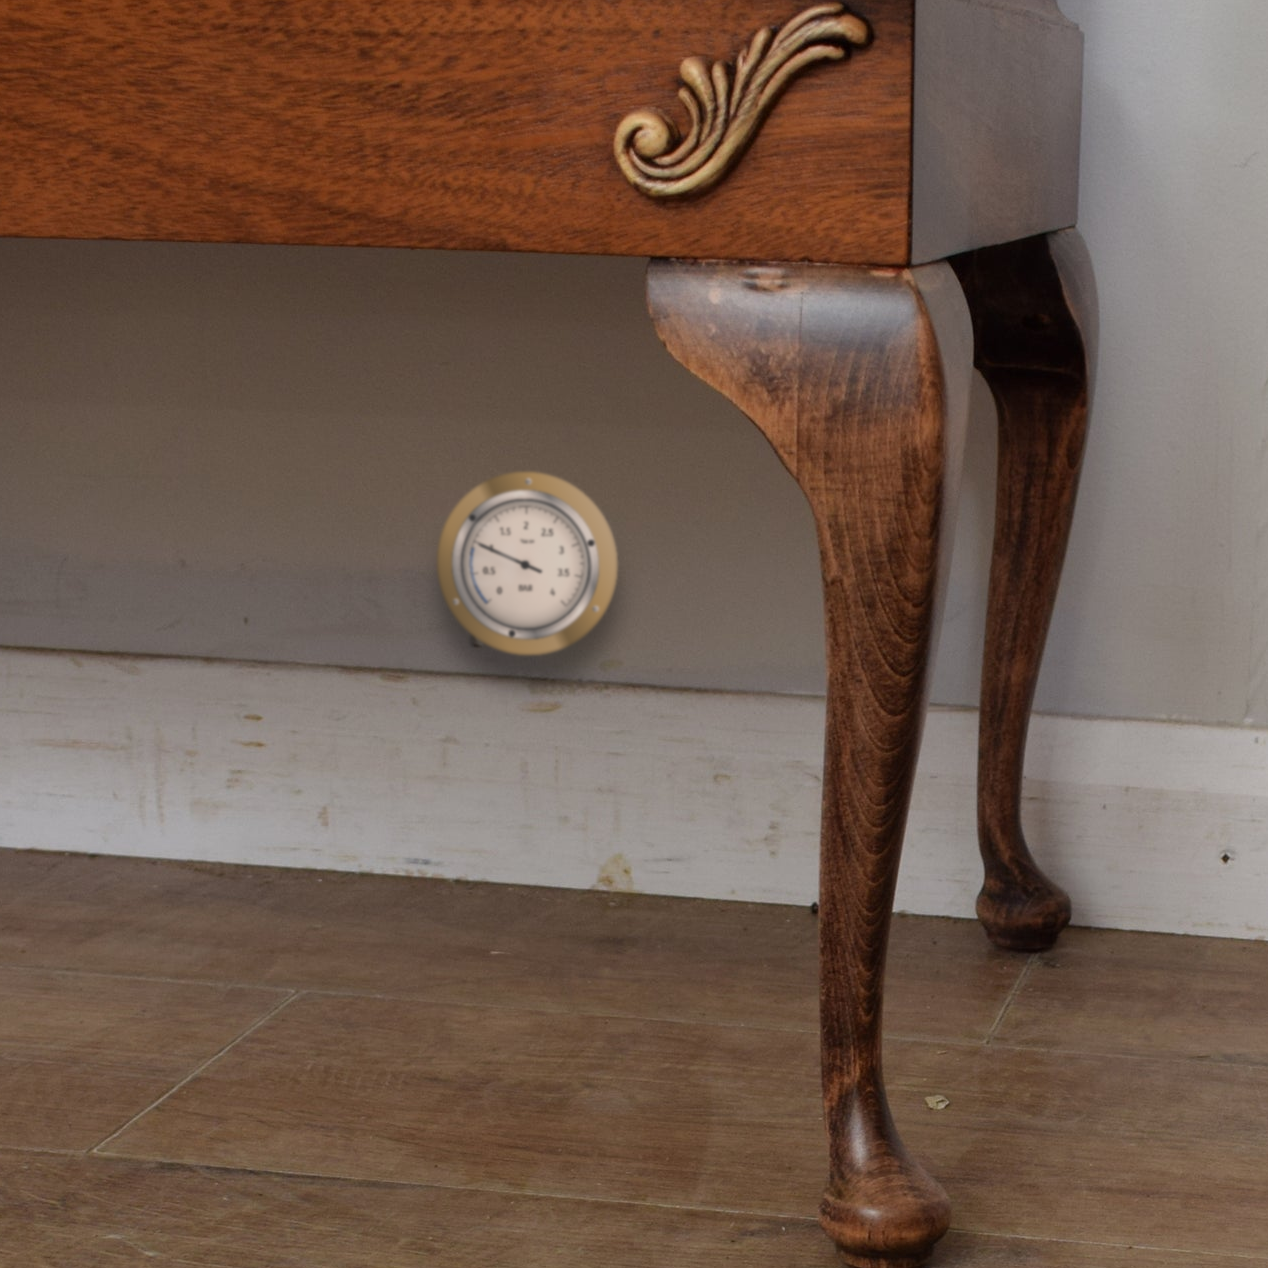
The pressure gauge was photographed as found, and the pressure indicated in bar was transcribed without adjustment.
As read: 1 bar
